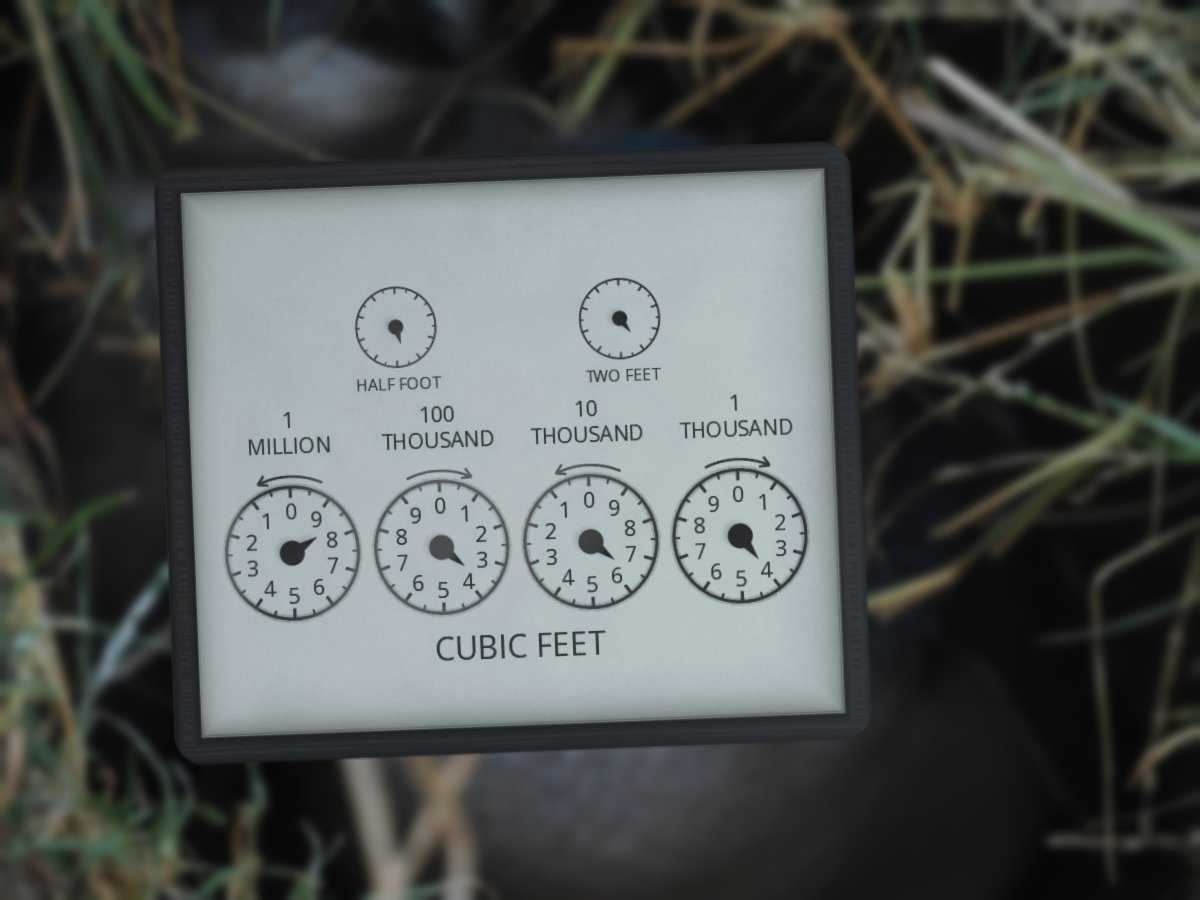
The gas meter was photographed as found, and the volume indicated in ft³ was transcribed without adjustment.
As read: 836400 ft³
